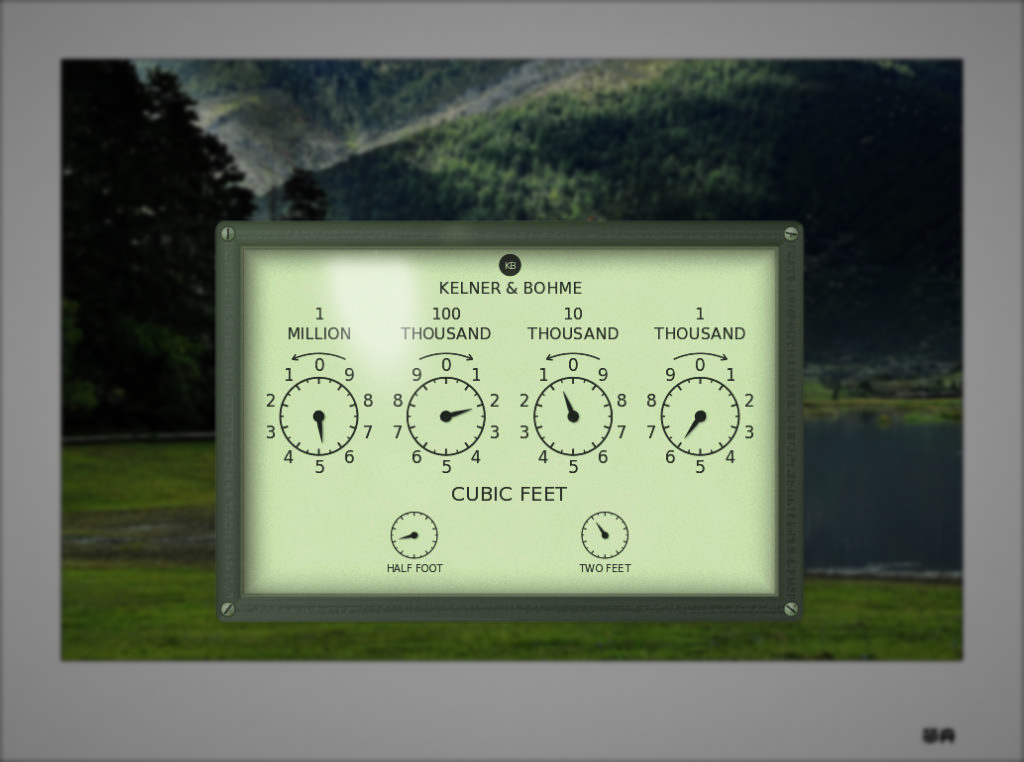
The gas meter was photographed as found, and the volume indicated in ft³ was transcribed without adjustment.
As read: 520600 ft³
